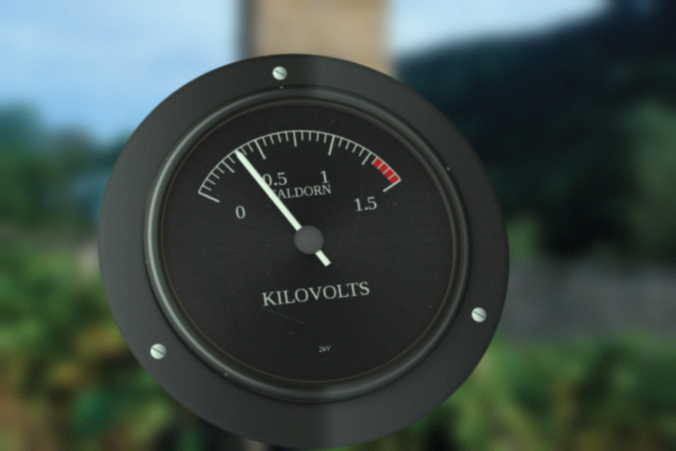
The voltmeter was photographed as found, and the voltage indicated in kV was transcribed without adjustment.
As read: 0.35 kV
